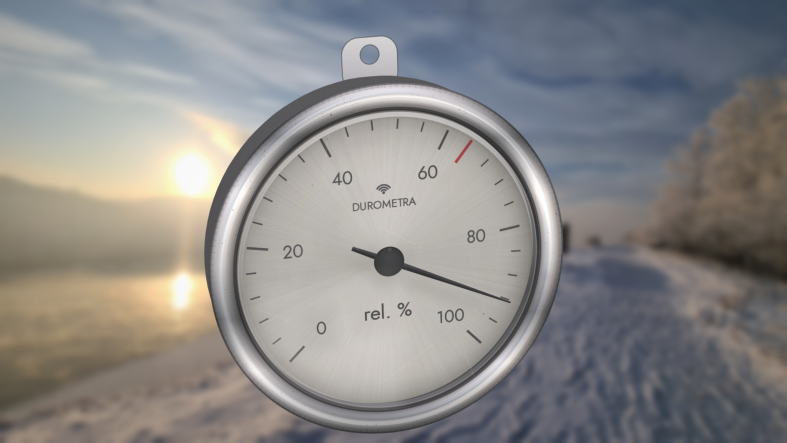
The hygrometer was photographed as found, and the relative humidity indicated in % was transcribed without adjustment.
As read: 92 %
